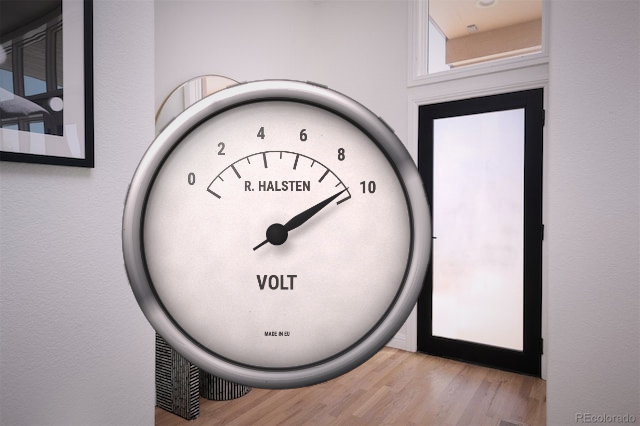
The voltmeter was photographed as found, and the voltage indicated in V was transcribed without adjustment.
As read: 9.5 V
